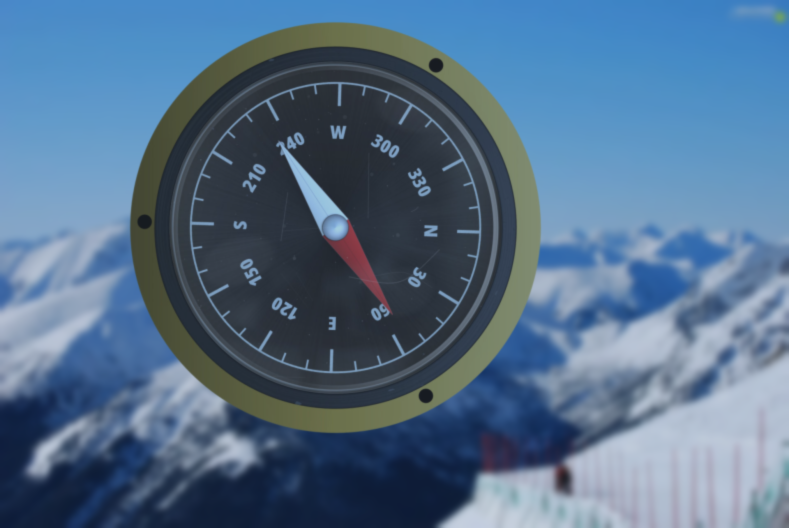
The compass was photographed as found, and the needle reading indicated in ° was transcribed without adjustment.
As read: 55 °
